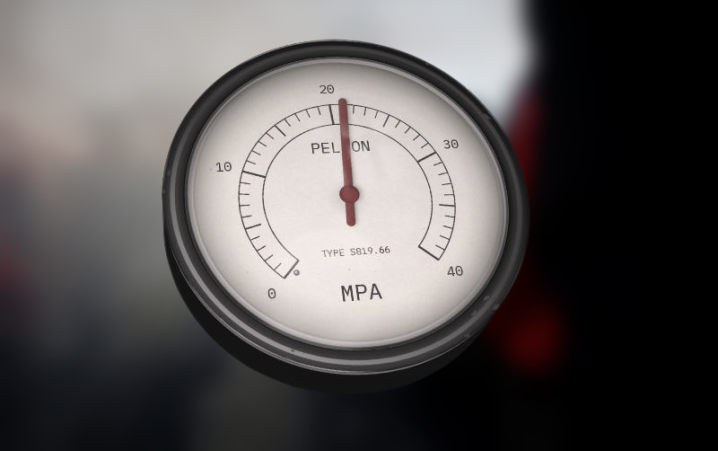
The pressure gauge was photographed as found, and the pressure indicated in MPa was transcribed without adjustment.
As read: 21 MPa
